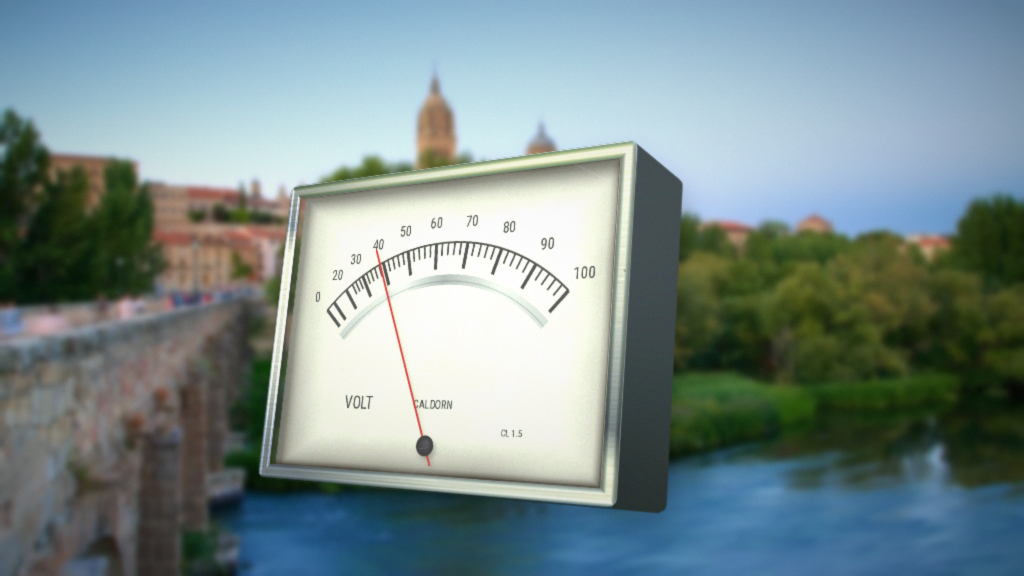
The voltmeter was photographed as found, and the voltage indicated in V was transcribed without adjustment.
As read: 40 V
